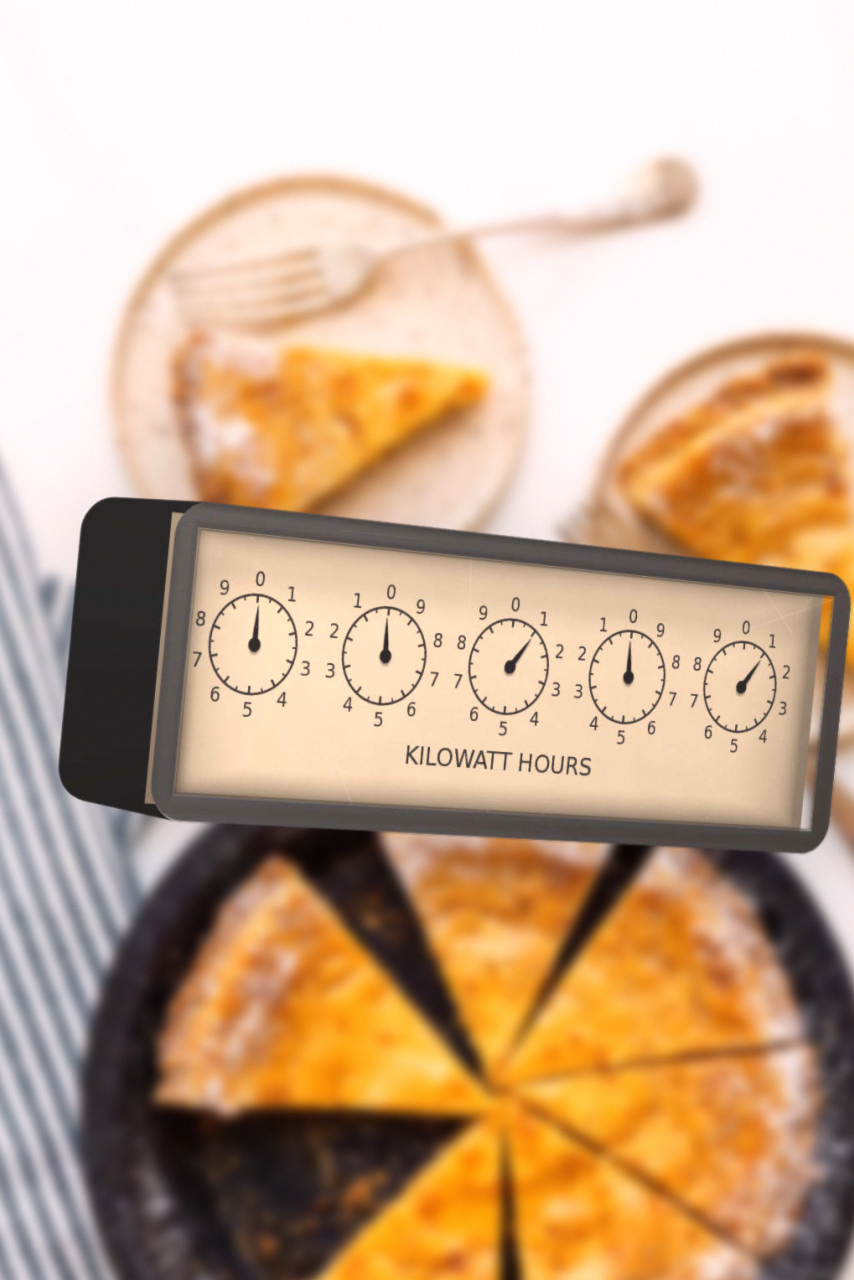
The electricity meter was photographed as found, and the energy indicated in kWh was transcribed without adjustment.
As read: 101 kWh
